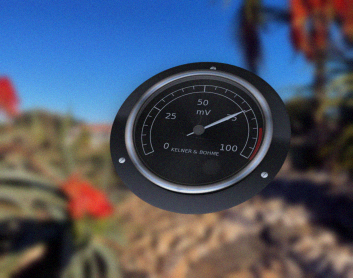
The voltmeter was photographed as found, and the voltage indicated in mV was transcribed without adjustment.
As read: 75 mV
